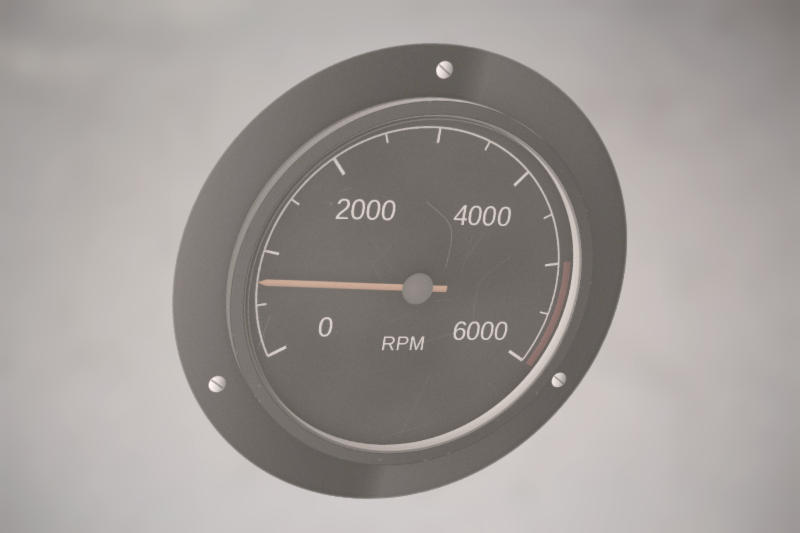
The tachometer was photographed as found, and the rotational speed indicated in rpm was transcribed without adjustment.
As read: 750 rpm
